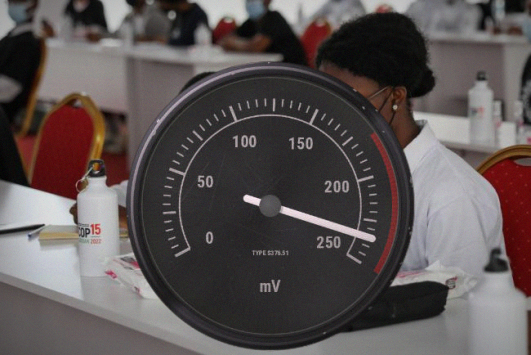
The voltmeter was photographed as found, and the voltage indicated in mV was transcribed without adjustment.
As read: 235 mV
